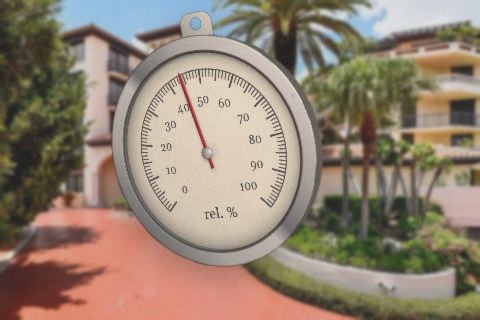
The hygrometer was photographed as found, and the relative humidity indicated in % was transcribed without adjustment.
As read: 45 %
